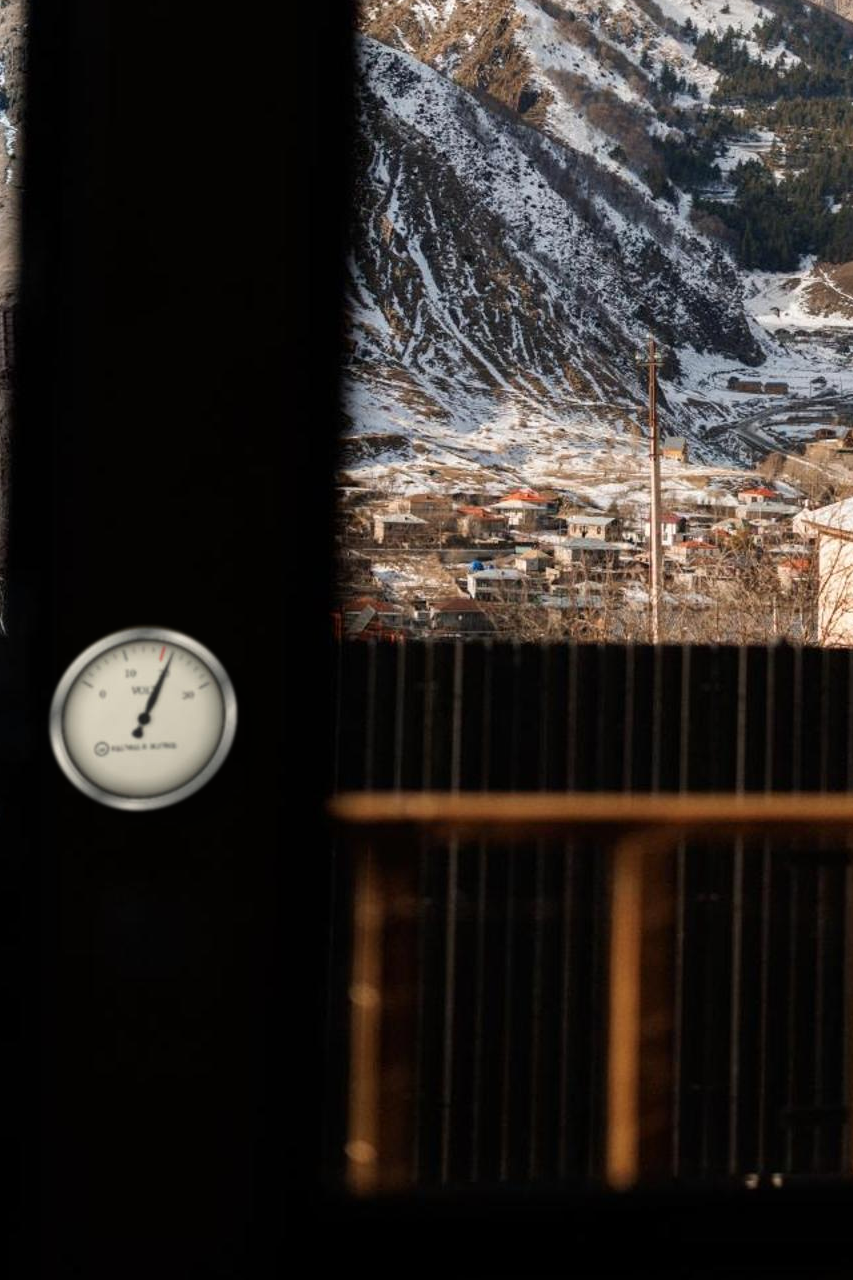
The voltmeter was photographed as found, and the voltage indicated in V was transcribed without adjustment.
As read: 20 V
